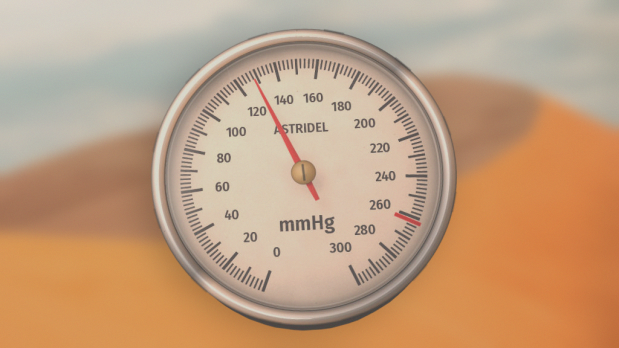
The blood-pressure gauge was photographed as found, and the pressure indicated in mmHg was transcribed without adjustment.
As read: 128 mmHg
